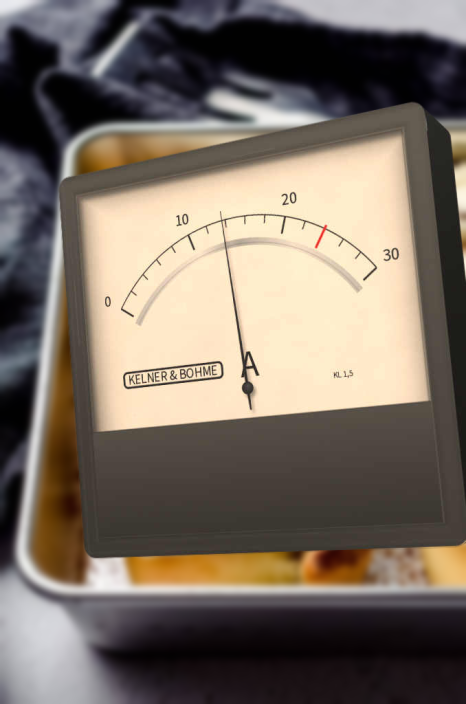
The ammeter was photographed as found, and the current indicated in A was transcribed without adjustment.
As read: 14 A
